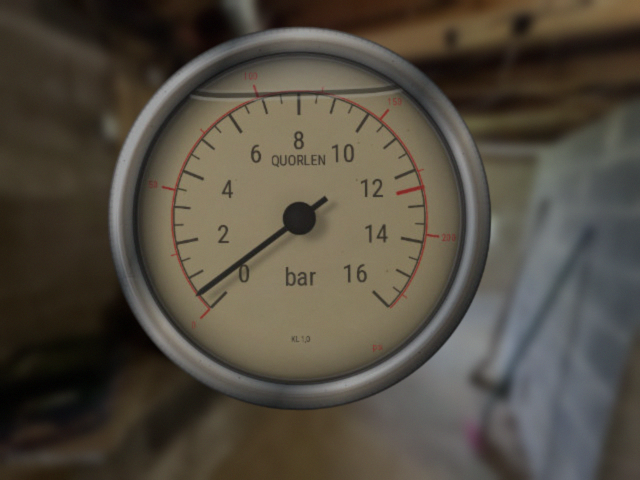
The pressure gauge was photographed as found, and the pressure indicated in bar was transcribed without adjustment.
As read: 0.5 bar
